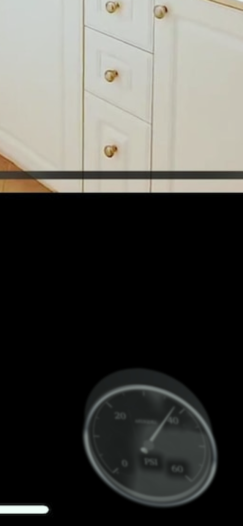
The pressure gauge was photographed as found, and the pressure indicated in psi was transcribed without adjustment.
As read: 37.5 psi
